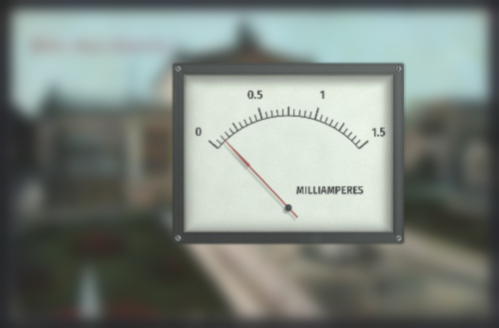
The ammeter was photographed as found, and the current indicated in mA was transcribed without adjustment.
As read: 0.1 mA
